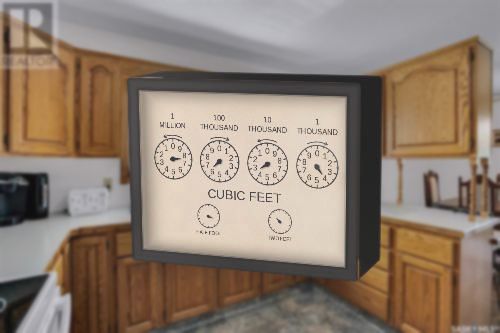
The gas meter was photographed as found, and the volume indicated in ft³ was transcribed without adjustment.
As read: 763400 ft³
